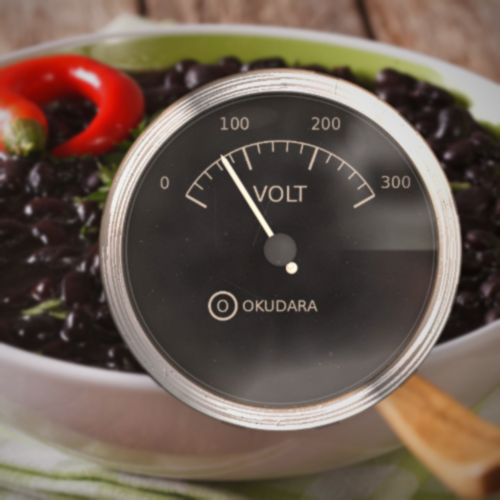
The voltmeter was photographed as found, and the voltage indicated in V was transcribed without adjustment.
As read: 70 V
